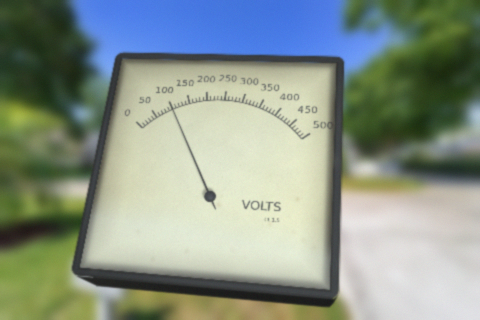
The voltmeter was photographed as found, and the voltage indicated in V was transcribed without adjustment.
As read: 100 V
